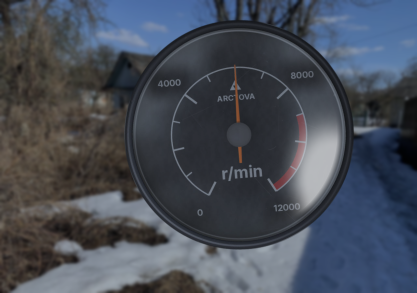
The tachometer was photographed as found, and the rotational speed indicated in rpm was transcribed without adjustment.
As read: 6000 rpm
